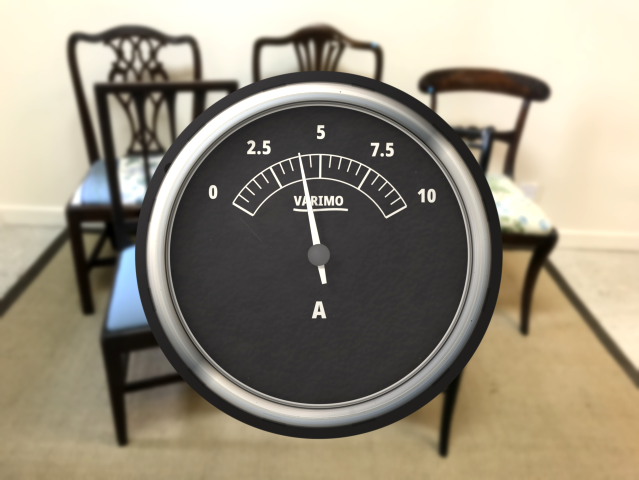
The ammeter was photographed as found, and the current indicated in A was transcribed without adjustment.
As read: 4 A
